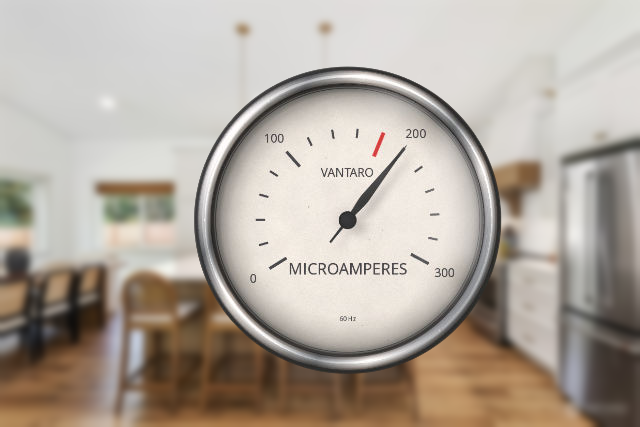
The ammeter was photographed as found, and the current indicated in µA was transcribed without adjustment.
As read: 200 µA
